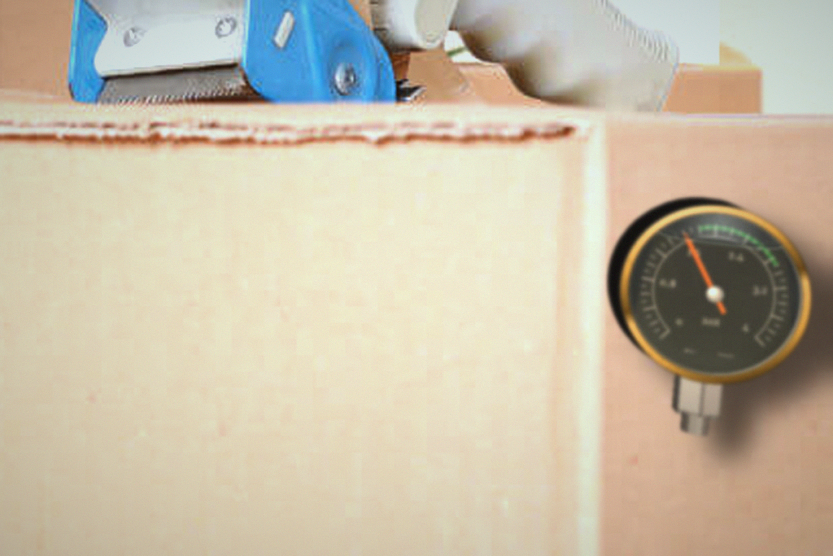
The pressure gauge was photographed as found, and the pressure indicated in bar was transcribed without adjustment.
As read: 1.6 bar
